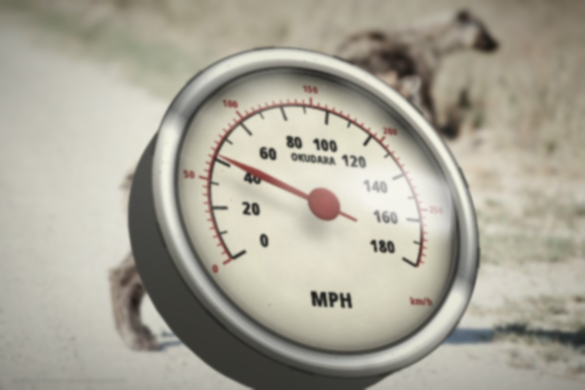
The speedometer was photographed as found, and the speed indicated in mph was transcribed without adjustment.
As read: 40 mph
